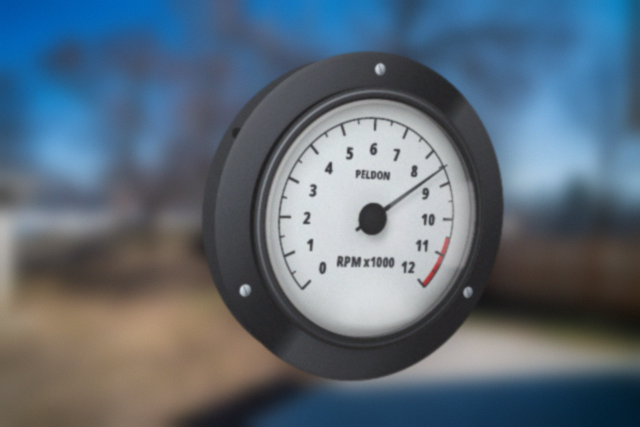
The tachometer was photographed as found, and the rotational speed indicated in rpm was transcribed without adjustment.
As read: 8500 rpm
